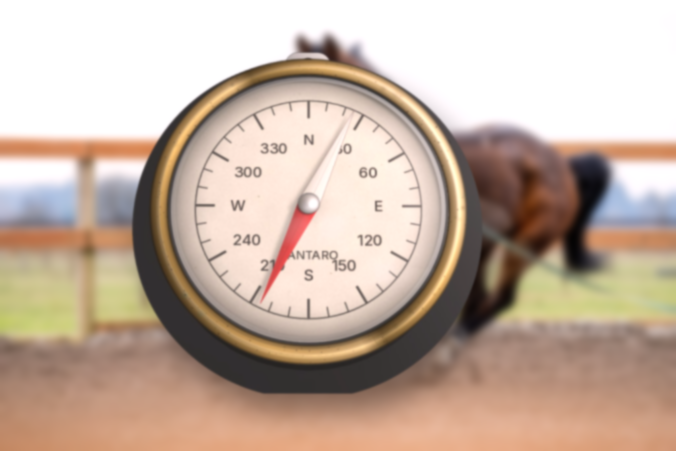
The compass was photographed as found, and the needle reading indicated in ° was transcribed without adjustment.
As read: 205 °
